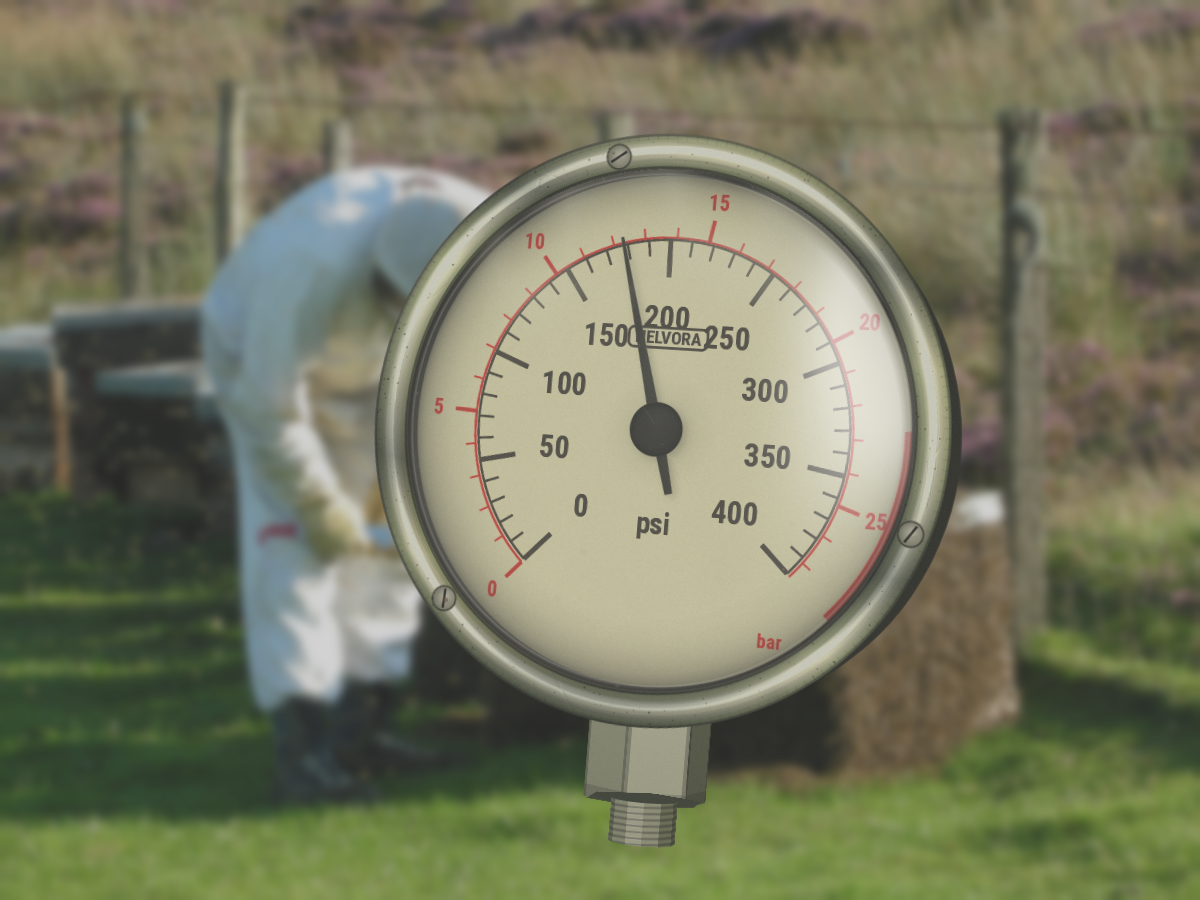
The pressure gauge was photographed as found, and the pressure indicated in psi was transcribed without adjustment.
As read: 180 psi
